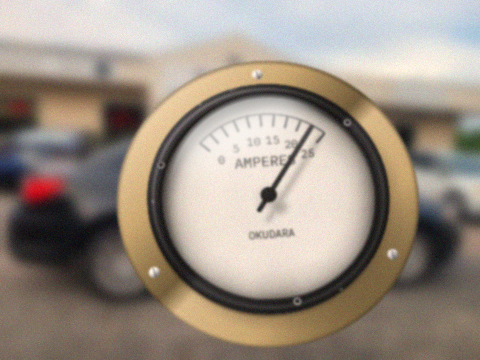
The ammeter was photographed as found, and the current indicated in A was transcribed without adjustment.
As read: 22.5 A
